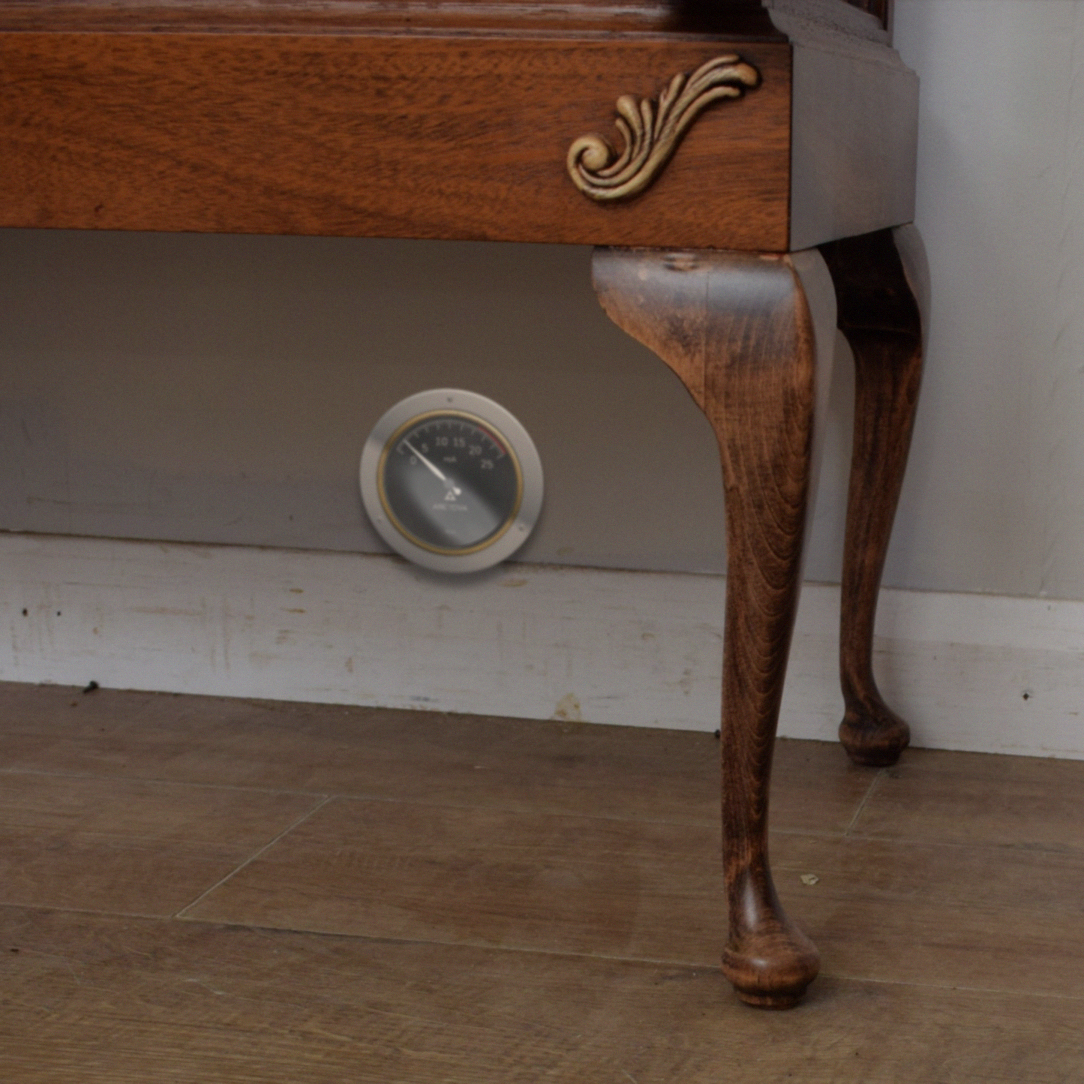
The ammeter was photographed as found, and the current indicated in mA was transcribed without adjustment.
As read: 2.5 mA
